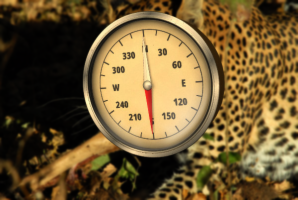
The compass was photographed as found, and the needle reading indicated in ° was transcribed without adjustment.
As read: 180 °
